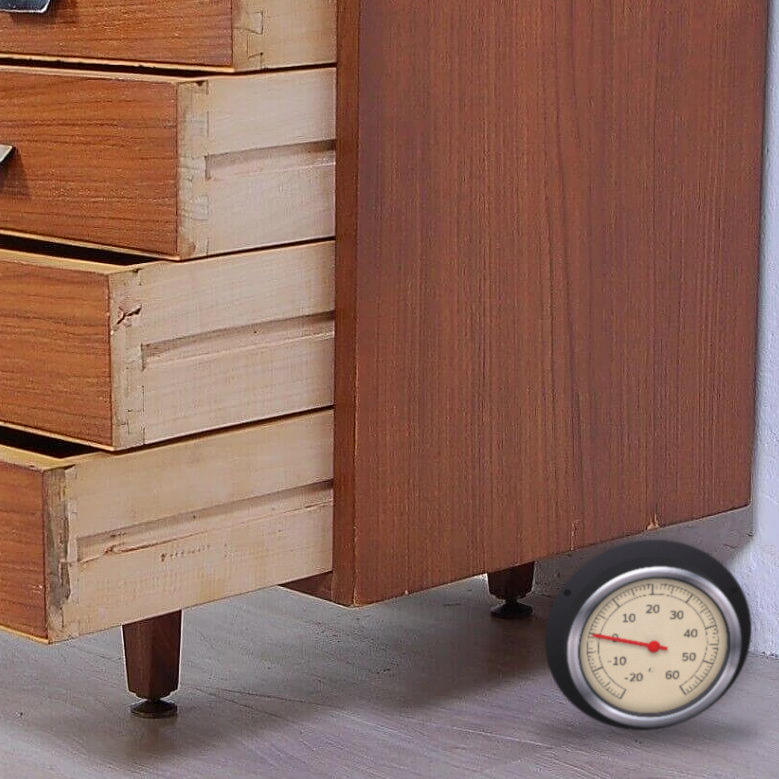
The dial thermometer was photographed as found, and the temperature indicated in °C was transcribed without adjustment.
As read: 0 °C
